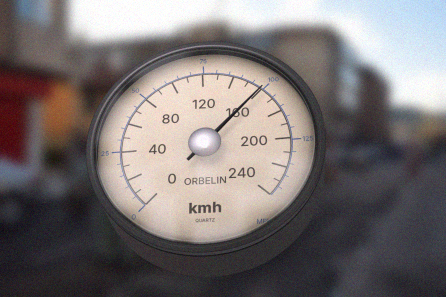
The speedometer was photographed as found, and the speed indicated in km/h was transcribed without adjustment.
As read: 160 km/h
